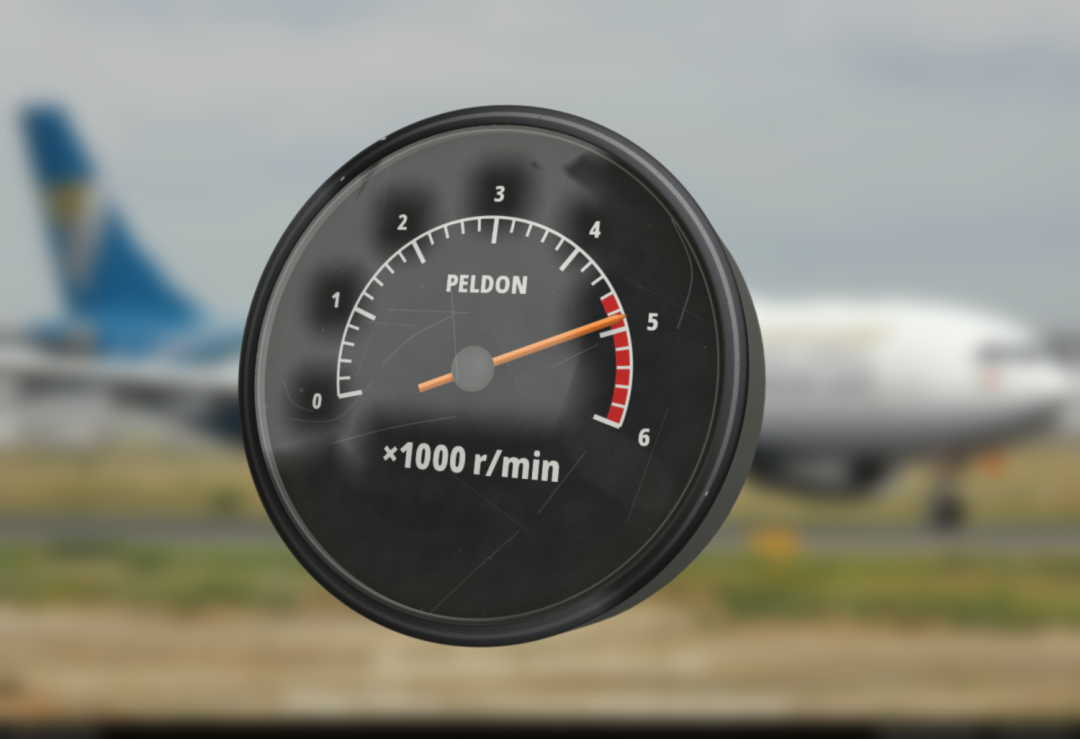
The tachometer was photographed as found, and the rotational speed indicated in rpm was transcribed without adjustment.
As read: 4900 rpm
